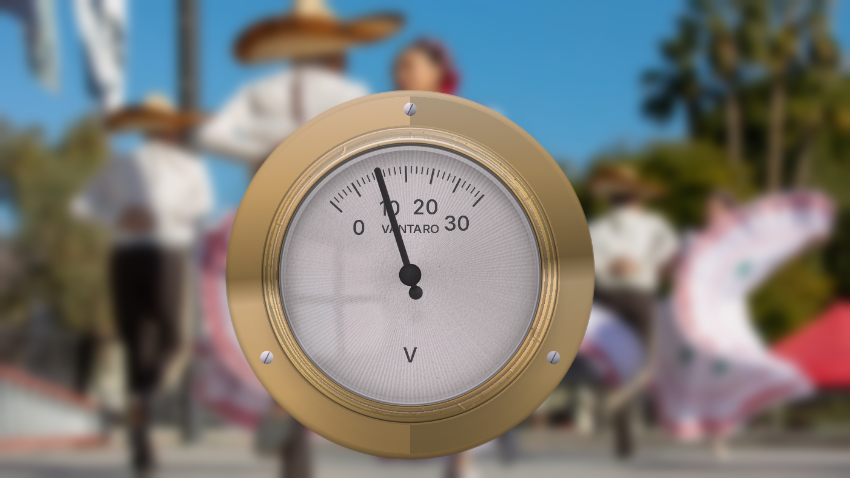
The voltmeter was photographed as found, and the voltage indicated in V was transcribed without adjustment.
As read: 10 V
